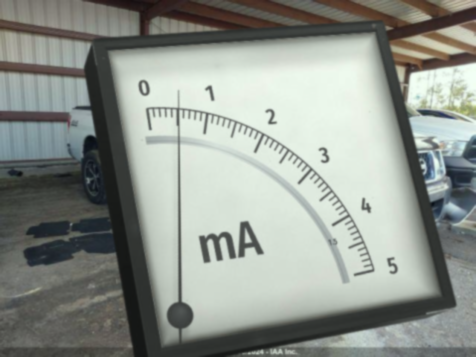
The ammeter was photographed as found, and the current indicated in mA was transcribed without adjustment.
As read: 0.5 mA
